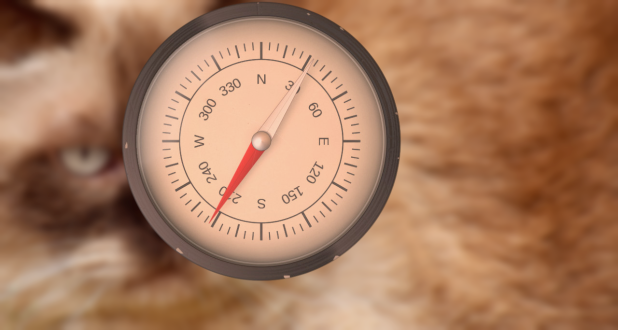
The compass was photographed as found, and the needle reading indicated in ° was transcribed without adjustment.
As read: 212.5 °
